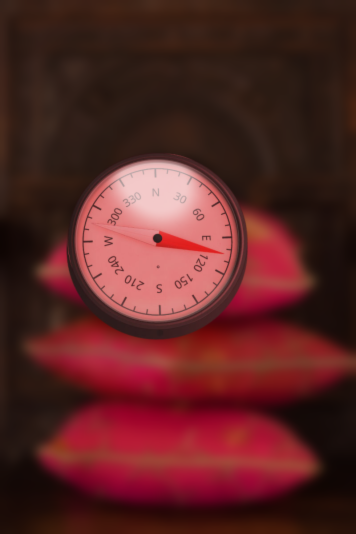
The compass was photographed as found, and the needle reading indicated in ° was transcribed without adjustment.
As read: 105 °
